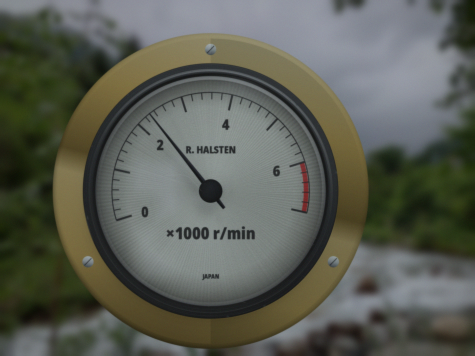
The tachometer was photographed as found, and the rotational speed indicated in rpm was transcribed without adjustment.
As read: 2300 rpm
